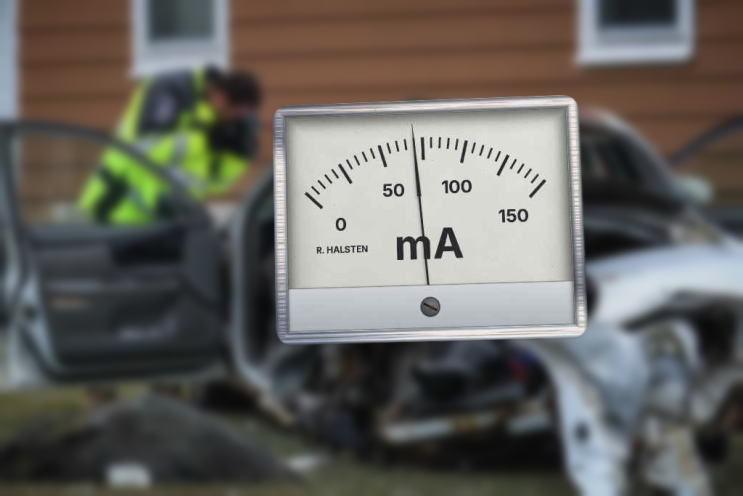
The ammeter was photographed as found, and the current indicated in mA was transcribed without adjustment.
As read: 70 mA
